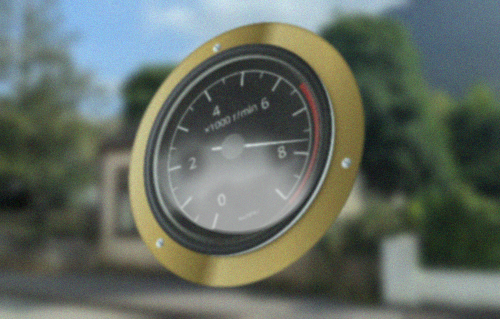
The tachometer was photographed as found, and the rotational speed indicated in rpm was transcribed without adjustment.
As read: 7750 rpm
